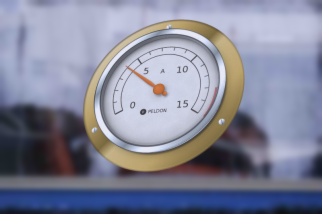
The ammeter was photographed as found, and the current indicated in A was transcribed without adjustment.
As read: 4 A
